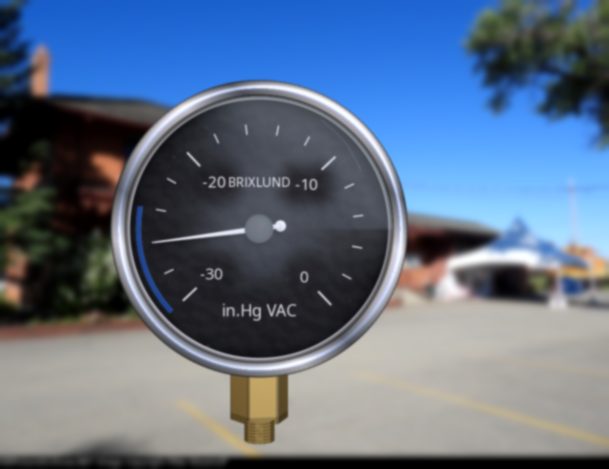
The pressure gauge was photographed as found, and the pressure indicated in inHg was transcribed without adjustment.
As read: -26 inHg
